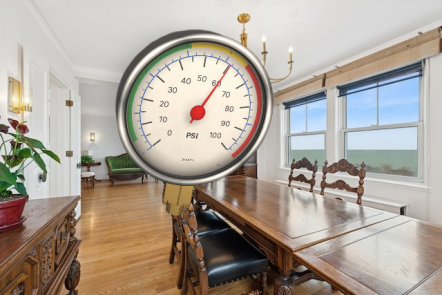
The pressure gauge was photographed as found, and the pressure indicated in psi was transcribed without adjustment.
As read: 60 psi
